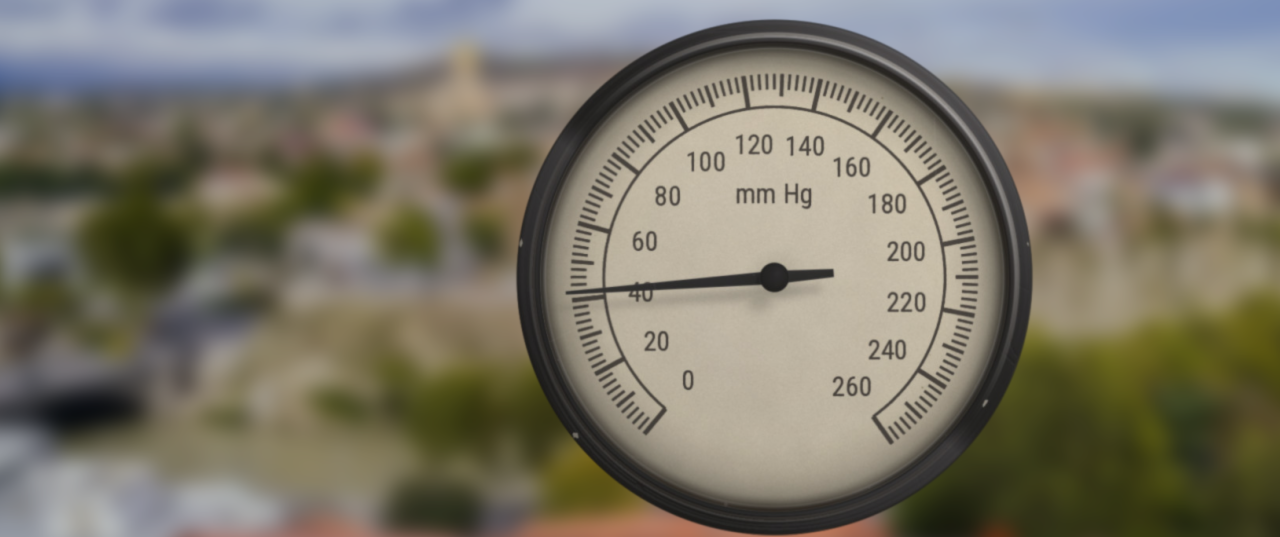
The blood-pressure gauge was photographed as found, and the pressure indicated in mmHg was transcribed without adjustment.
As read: 42 mmHg
